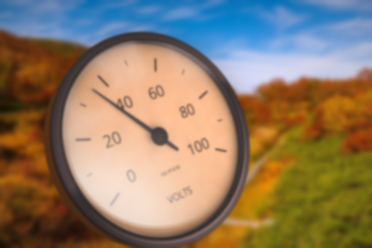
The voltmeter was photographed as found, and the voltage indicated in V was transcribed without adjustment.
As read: 35 V
